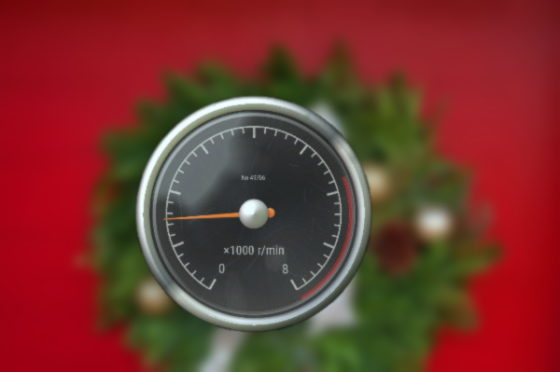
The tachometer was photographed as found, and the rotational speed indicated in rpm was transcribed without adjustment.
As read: 1500 rpm
